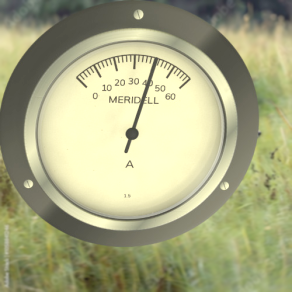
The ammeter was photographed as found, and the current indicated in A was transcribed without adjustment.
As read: 40 A
